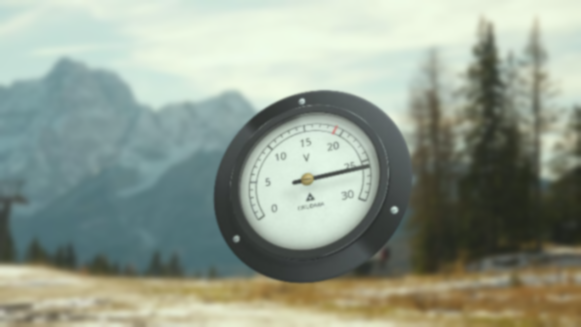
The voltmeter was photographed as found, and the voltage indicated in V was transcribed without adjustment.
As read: 26 V
